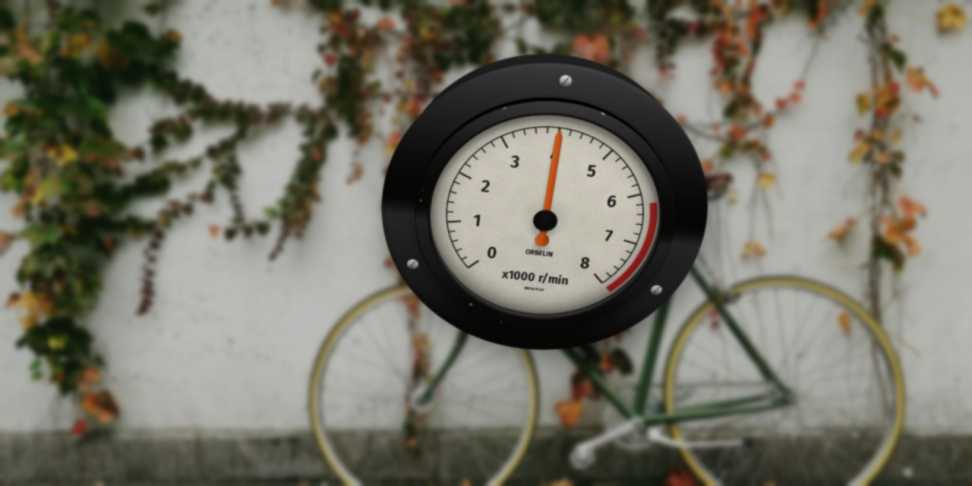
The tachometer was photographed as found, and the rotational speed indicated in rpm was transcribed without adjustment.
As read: 4000 rpm
